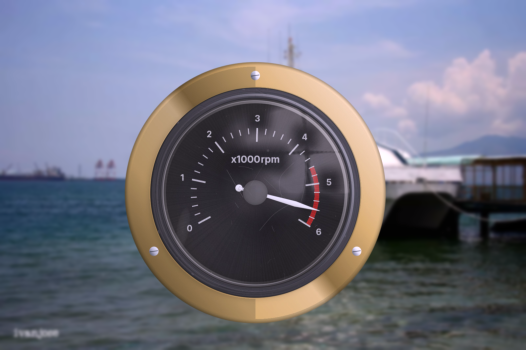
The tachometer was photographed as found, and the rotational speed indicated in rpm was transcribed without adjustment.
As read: 5600 rpm
